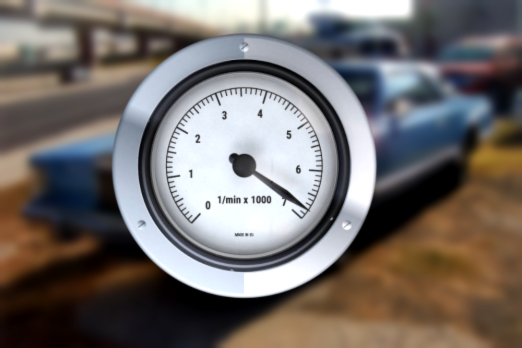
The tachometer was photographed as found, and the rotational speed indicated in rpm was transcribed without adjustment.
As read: 6800 rpm
